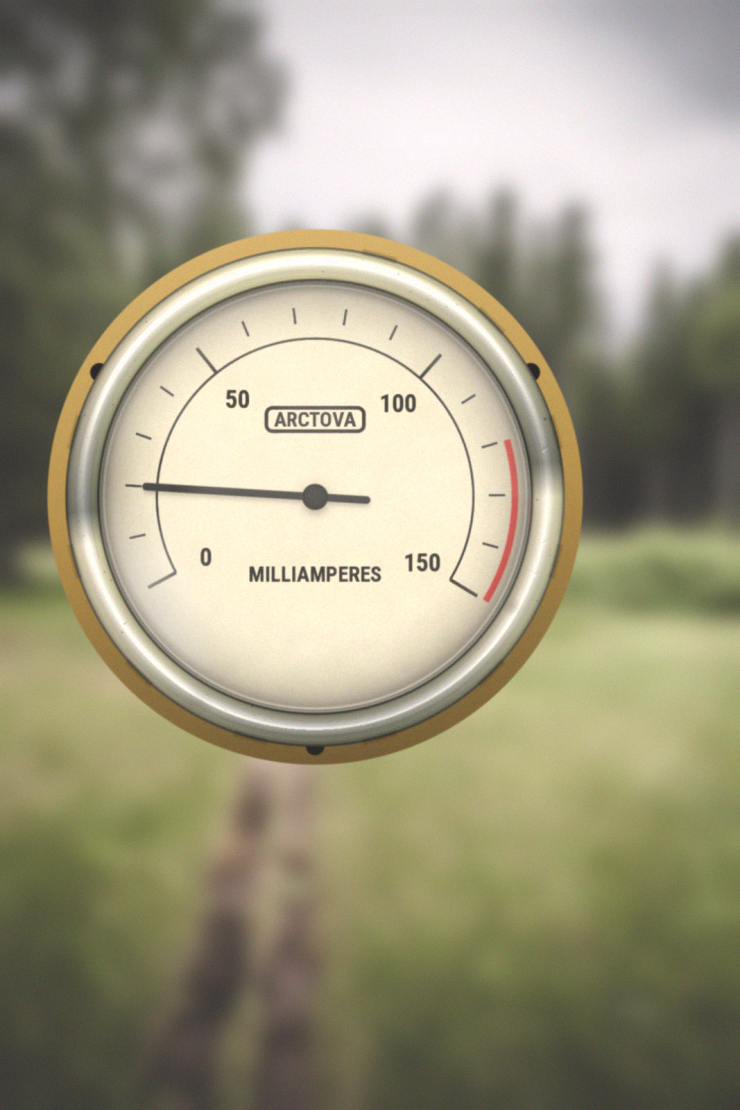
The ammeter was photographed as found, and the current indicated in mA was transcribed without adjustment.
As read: 20 mA
